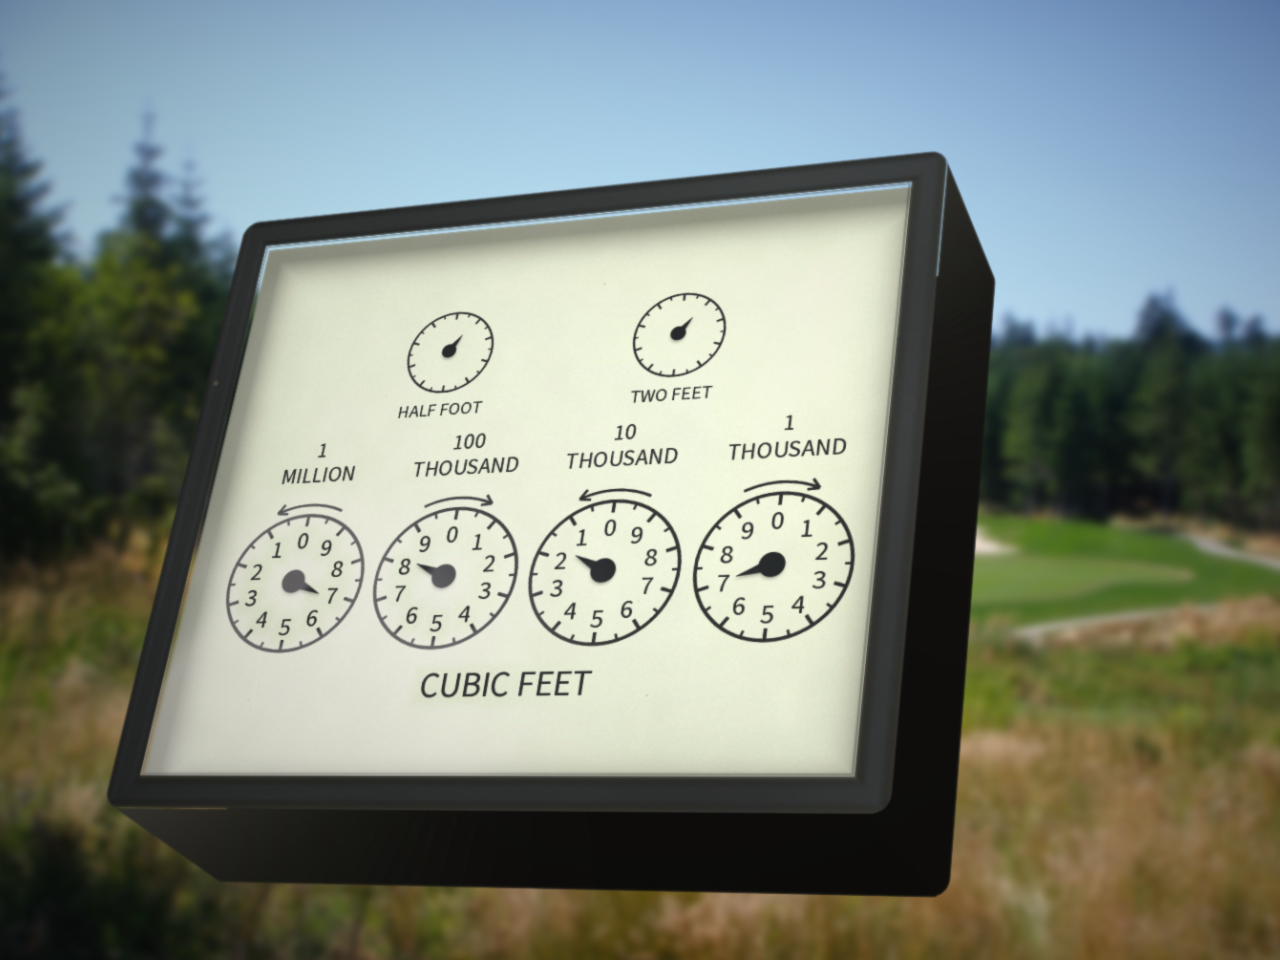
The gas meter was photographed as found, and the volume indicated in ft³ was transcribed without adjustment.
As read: 681700 ft³
